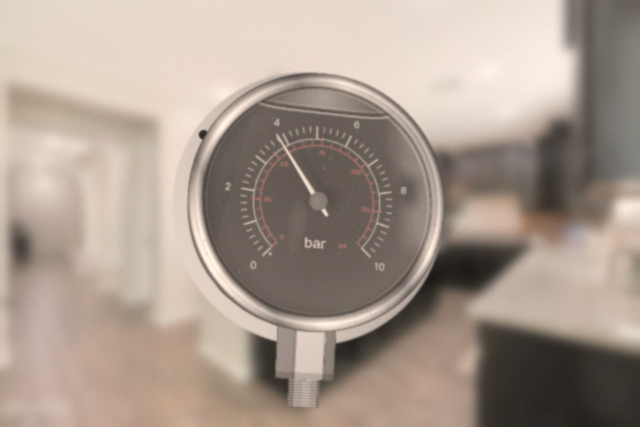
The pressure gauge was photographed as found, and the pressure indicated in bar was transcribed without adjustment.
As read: 3.8 bar
